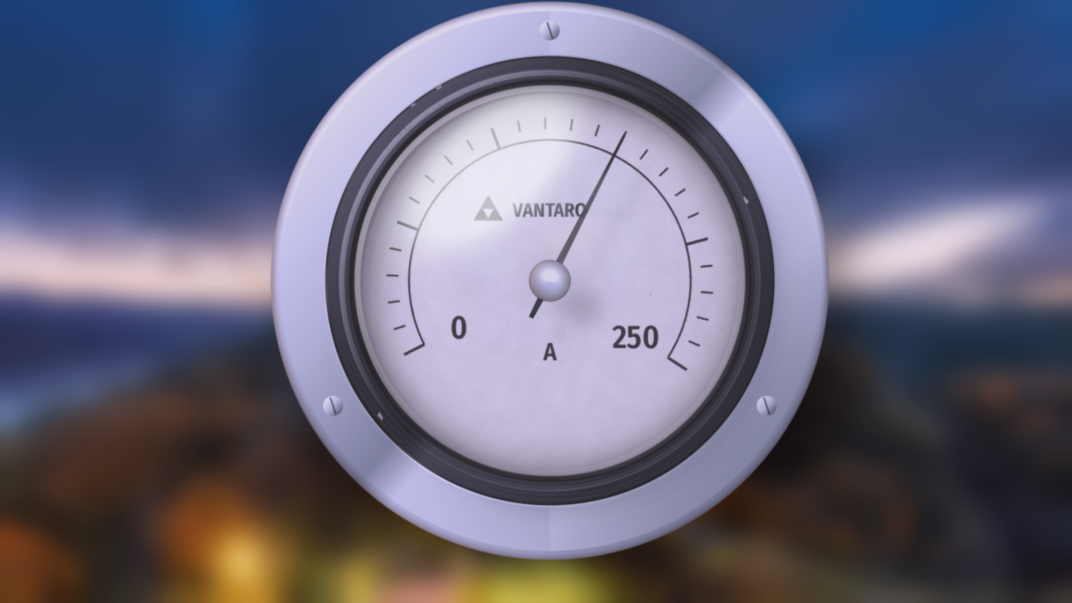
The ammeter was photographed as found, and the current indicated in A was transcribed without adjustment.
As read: 150 A
